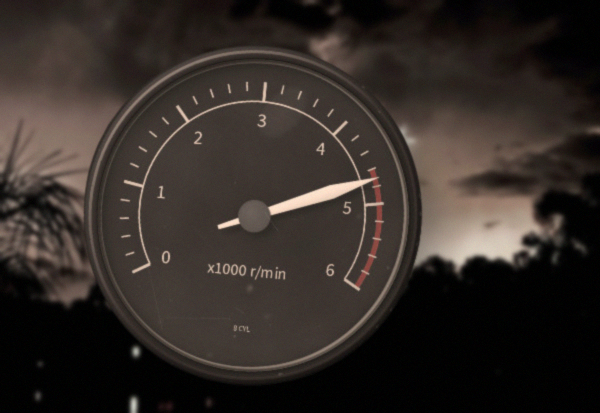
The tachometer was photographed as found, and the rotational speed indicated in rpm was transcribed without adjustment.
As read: 4700 rpm
